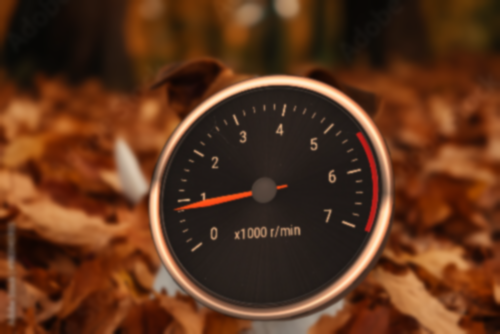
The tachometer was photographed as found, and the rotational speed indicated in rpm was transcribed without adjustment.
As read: 800 rpm
